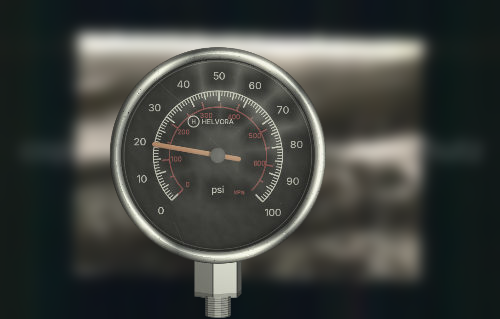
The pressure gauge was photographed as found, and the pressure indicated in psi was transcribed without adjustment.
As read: 20 psi
